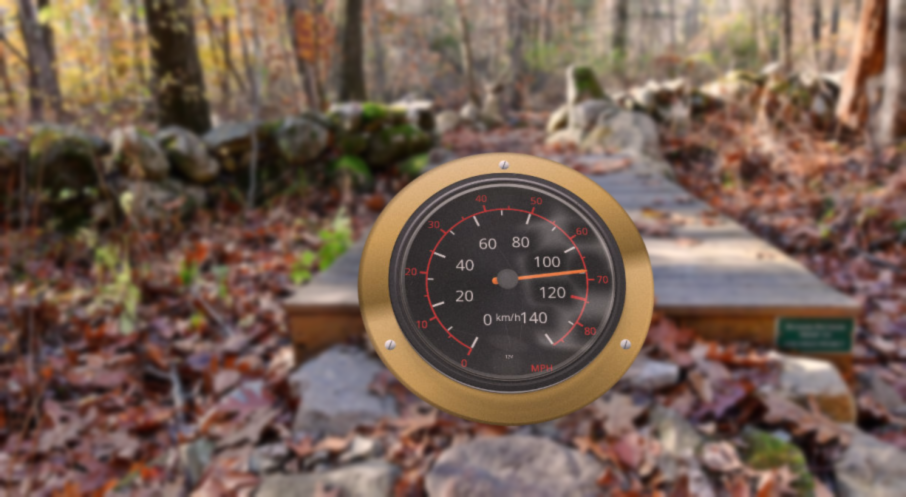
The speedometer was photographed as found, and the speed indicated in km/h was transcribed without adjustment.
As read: 110 km/h
